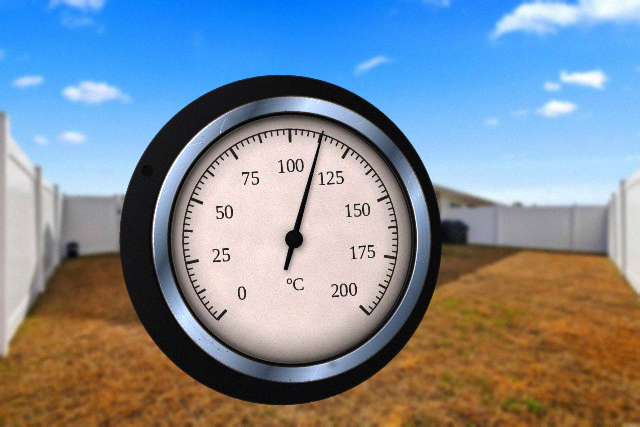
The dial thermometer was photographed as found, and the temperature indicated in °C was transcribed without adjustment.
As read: 112.5 °C
